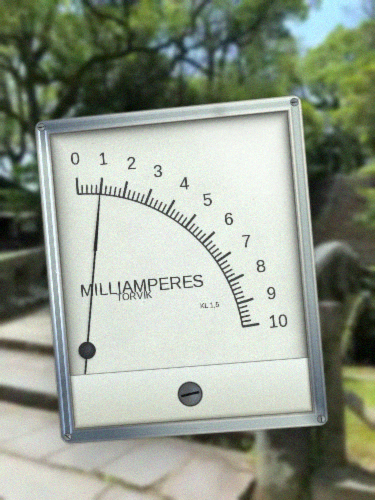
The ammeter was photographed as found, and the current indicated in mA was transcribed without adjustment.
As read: 1 mA
